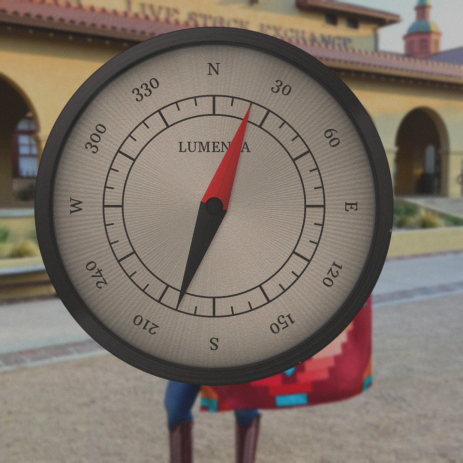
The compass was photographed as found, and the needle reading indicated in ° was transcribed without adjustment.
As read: 20 °
